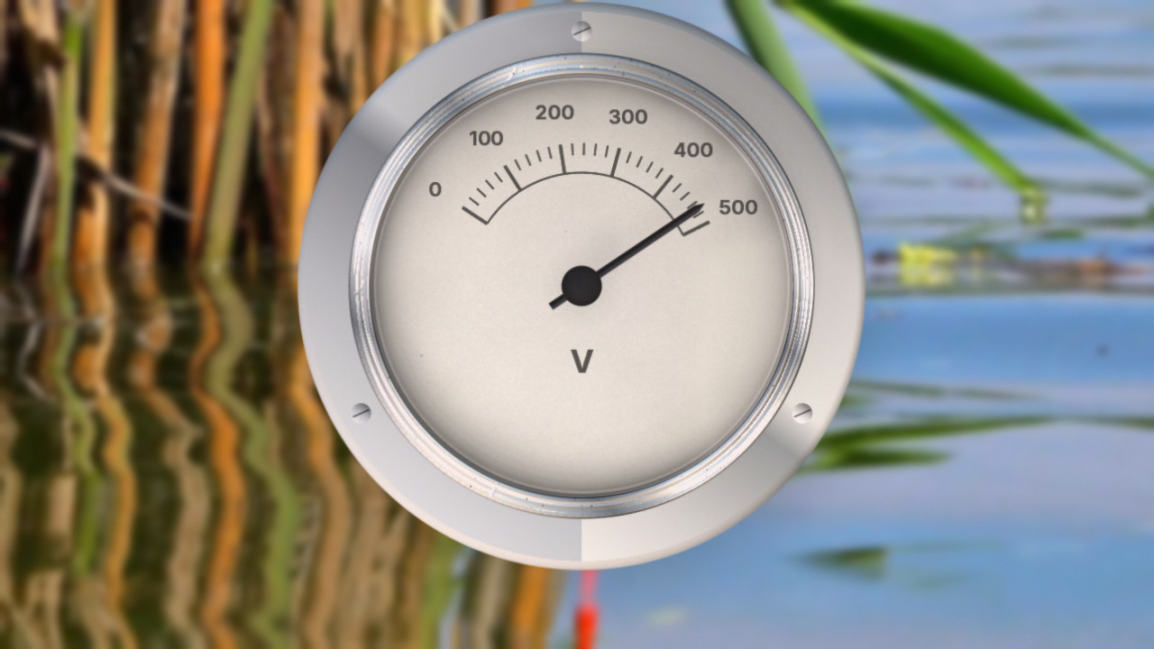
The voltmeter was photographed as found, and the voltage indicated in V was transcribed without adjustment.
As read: 470 V
